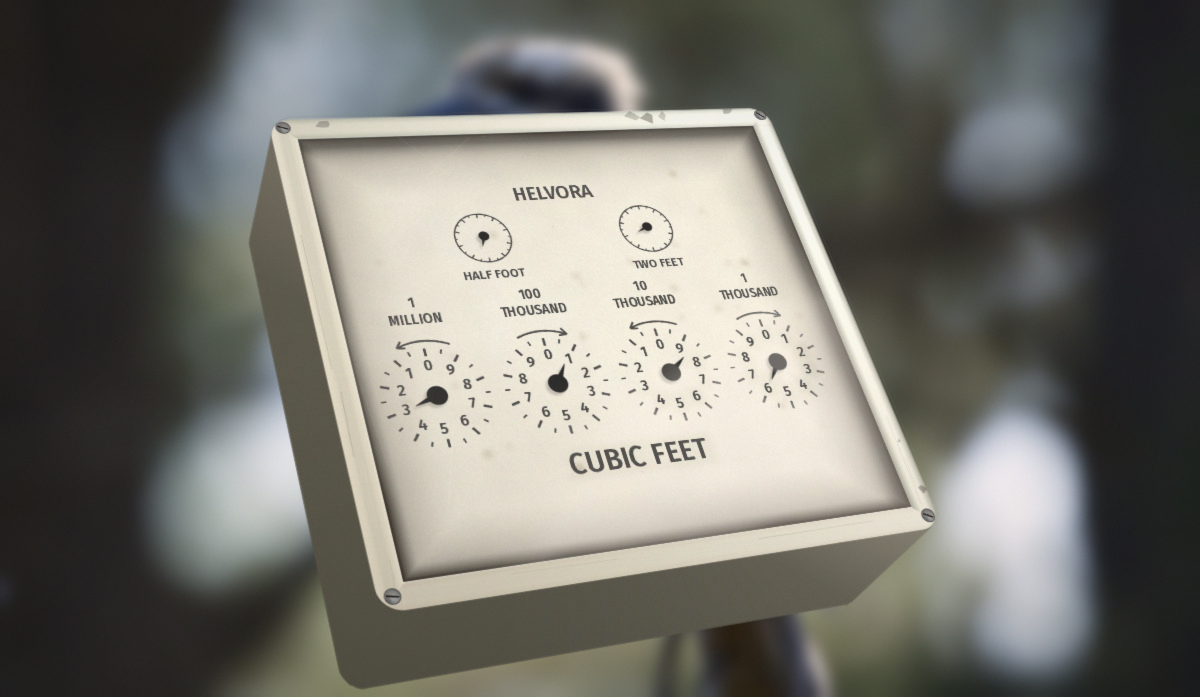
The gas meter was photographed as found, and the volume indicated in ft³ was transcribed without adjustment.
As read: 308600 ft³
